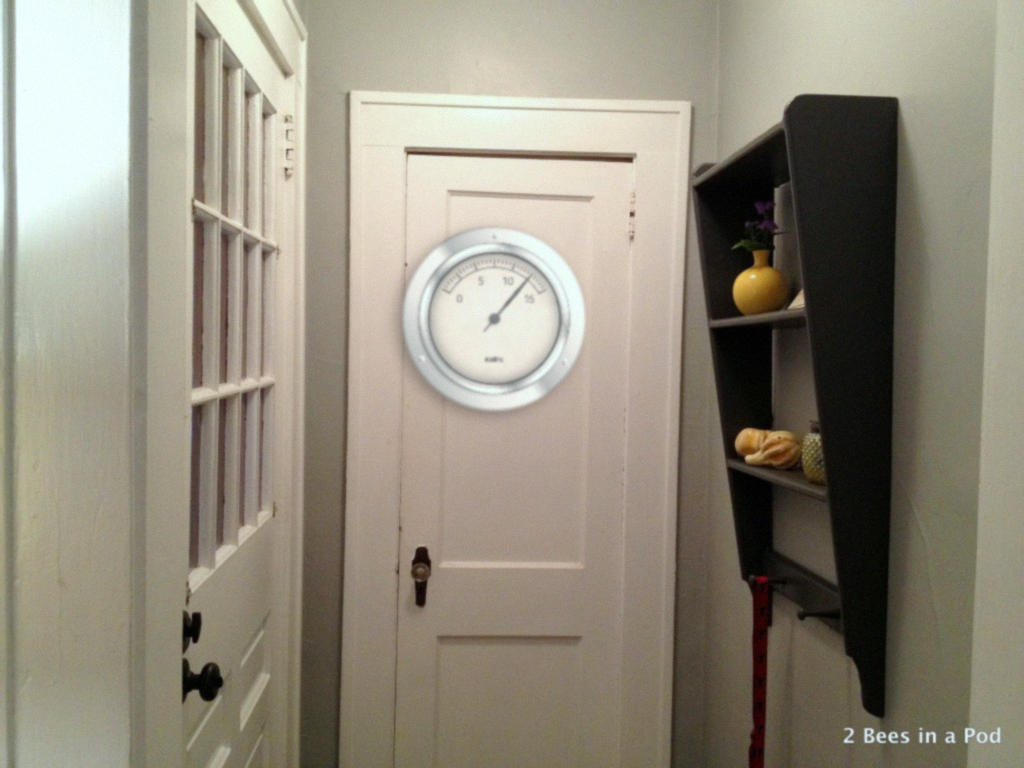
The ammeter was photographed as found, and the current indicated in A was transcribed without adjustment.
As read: 12.5 A
